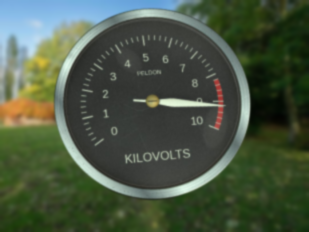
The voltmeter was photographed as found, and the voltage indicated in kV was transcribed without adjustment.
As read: 9.2 kV
